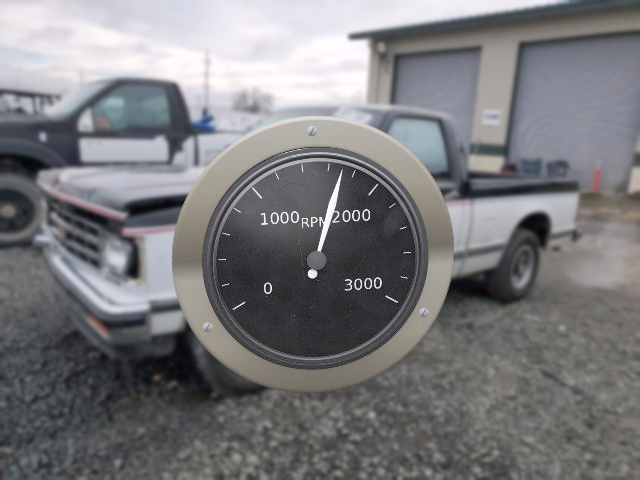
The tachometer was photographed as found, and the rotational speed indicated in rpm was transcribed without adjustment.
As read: 1700 rpm
